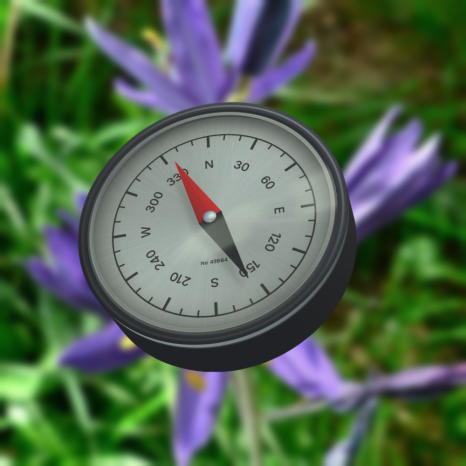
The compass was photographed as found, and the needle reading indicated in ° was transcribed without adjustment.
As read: 335 °
